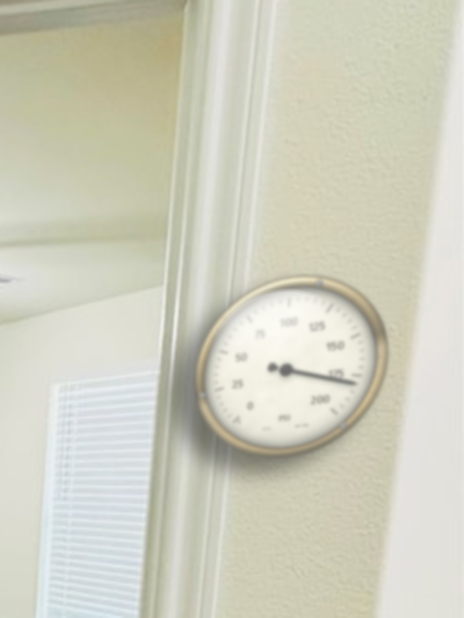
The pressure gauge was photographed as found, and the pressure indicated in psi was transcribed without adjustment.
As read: 180 psi
